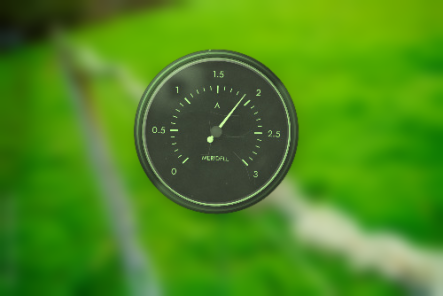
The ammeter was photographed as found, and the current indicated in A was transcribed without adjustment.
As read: 1.9 A
